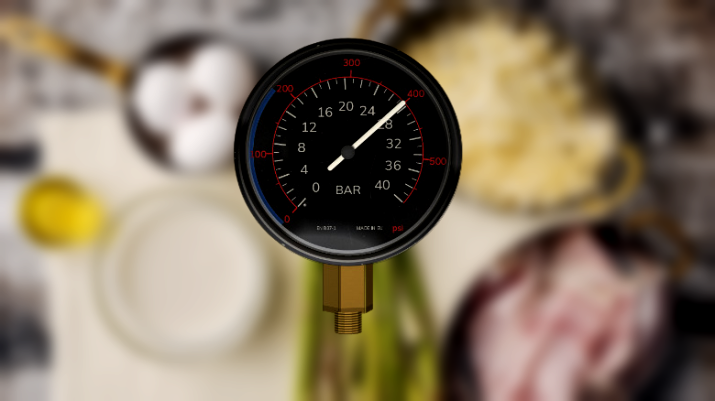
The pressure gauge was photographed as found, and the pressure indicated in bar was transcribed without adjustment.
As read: 27.5 bar
